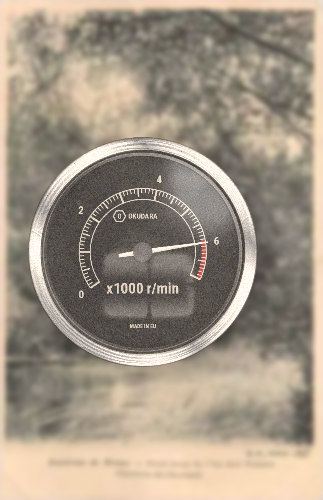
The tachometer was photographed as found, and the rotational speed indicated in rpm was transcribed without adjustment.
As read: 6000 rpm
